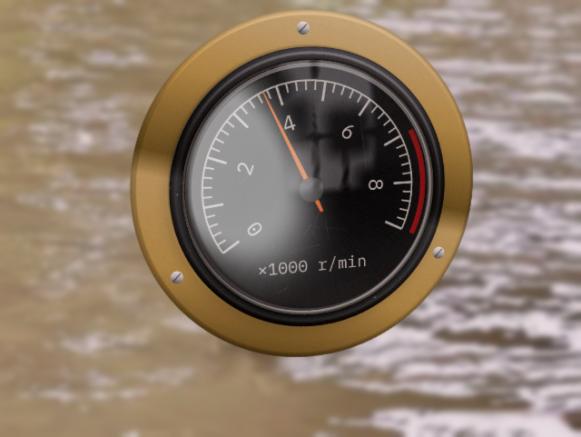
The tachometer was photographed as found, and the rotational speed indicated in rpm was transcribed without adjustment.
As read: 3700 rpm
